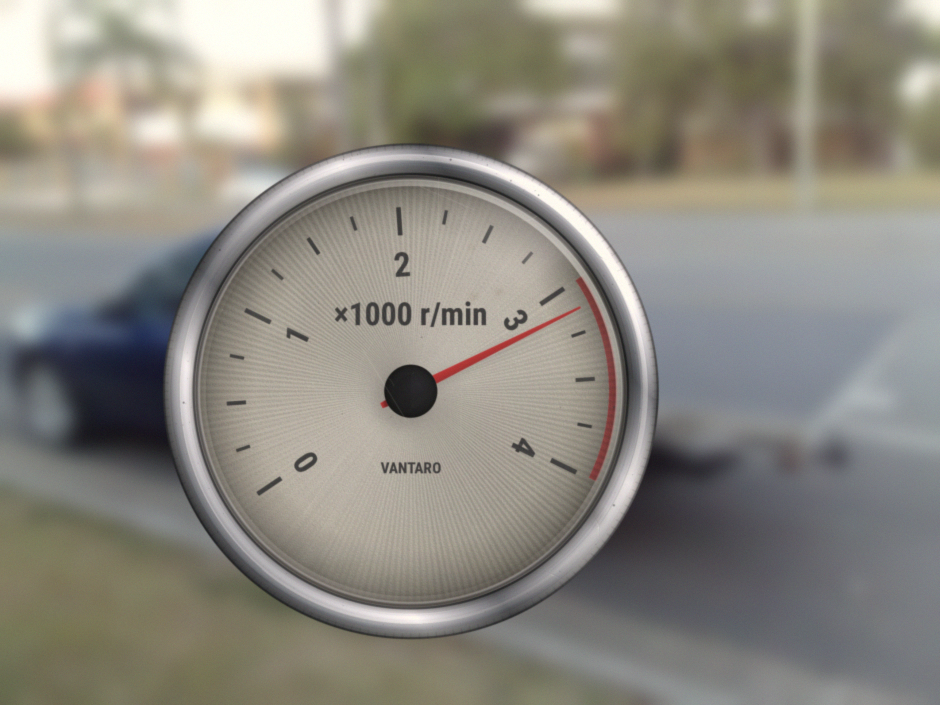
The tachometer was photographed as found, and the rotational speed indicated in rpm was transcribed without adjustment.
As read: 3125 rpm
